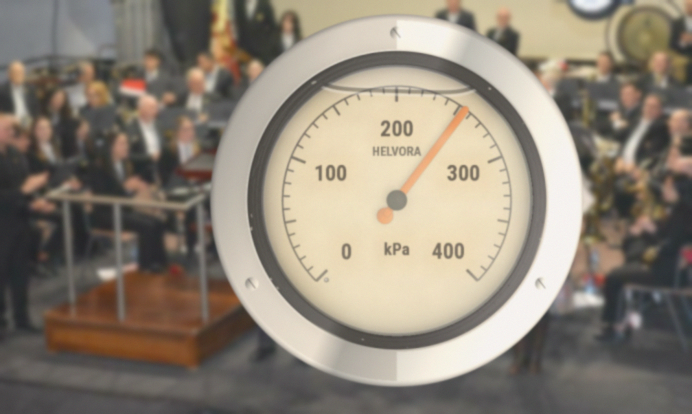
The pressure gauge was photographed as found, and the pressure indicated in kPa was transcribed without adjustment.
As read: 255 kPa
